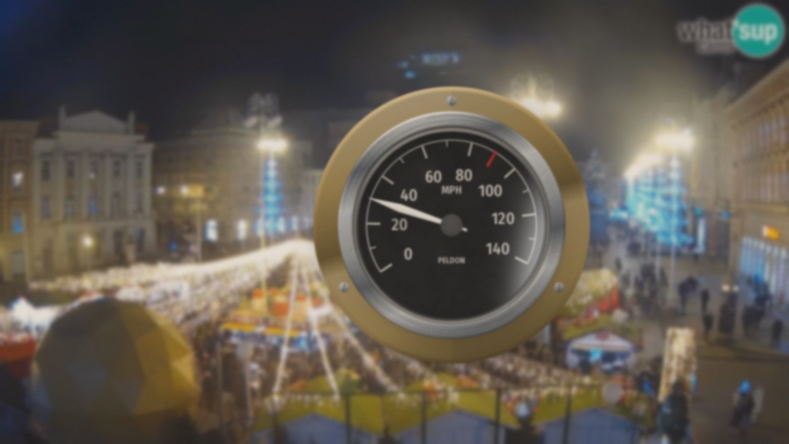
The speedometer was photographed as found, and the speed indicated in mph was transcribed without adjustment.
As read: 30 mph
